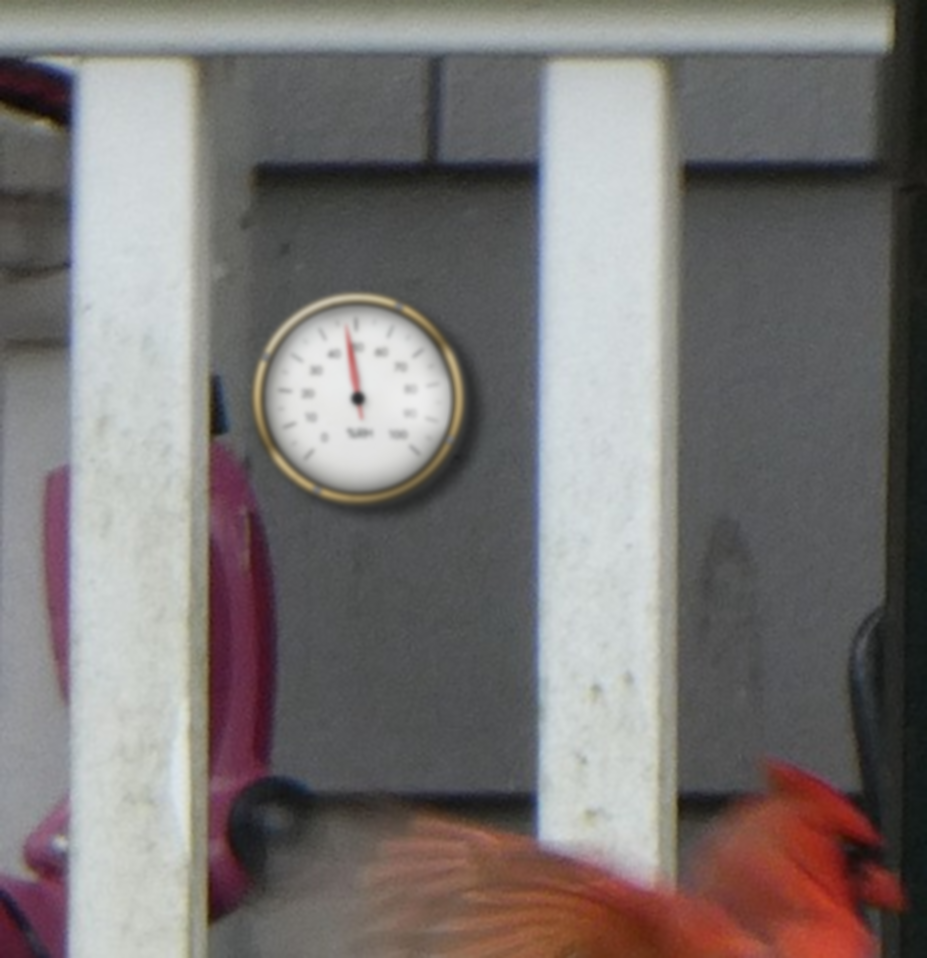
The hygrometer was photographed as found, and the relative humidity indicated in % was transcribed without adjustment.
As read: 47.5 %
